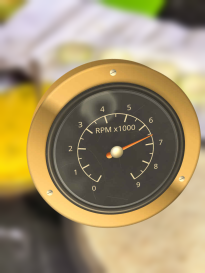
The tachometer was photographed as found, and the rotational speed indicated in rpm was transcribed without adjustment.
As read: 6500 rpm
